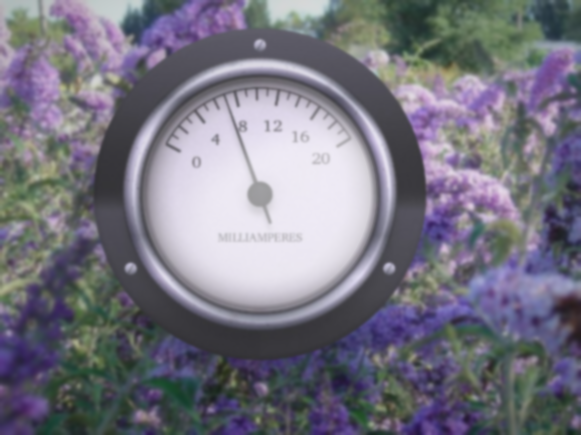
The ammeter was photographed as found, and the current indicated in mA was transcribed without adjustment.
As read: 7 mA
